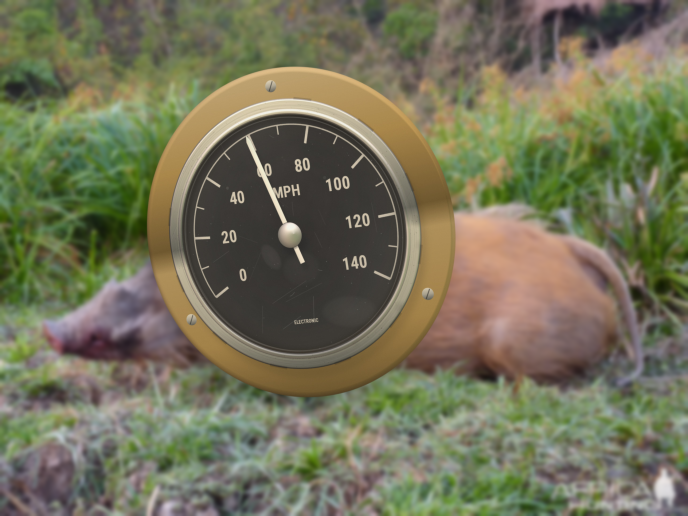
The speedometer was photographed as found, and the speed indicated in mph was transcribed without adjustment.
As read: 60 mph
